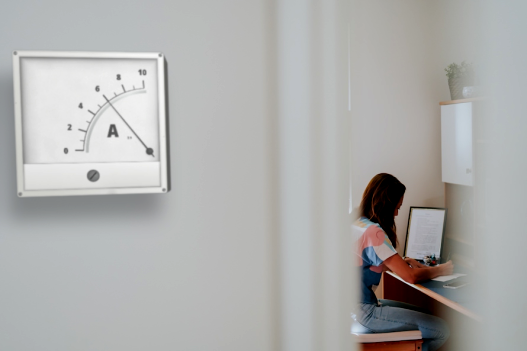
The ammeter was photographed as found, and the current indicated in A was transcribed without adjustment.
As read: 6 A
